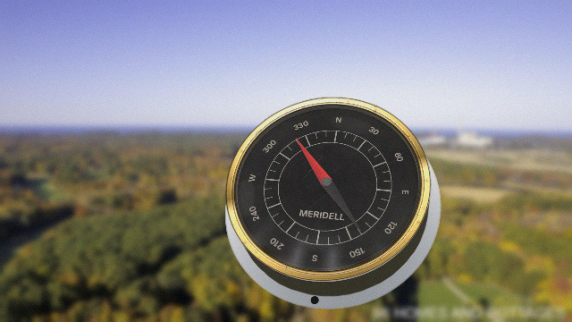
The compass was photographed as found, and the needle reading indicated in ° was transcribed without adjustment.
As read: 320 °
